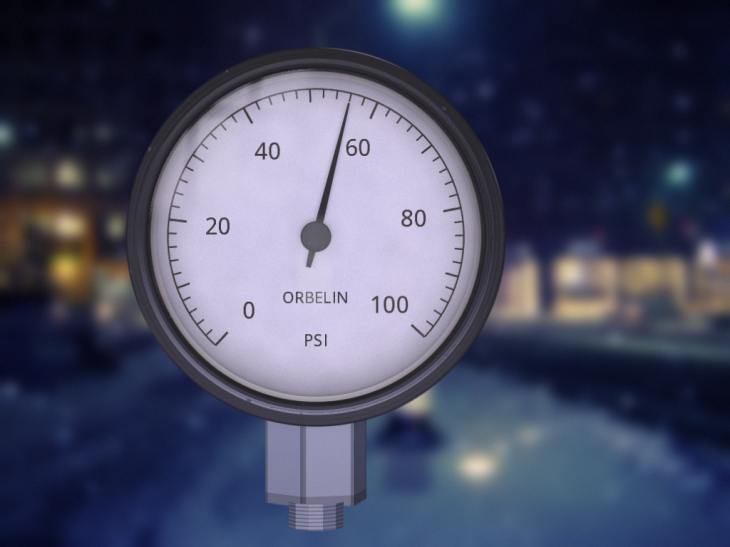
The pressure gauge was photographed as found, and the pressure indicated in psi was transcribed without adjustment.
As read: 56 psi
